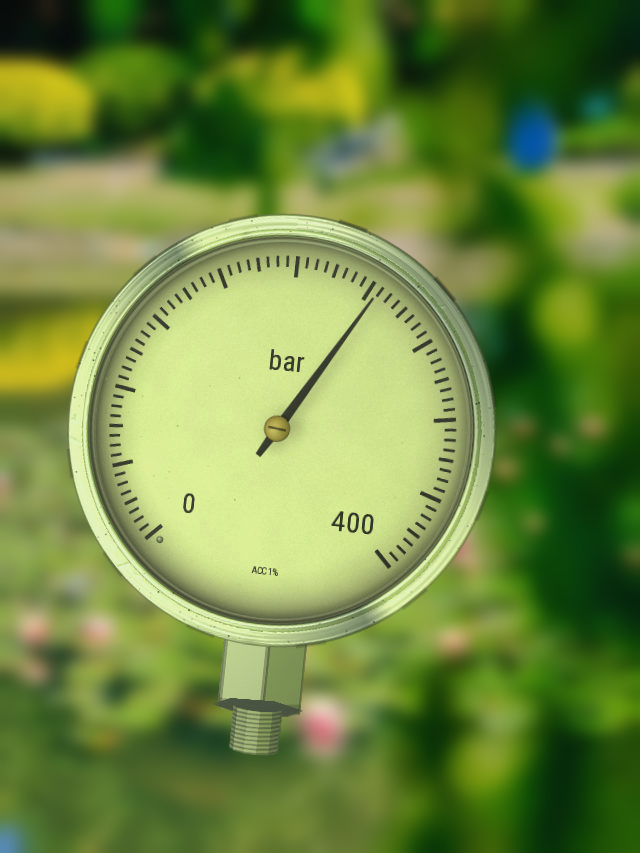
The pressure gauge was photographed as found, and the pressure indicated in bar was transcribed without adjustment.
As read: 245 bar
